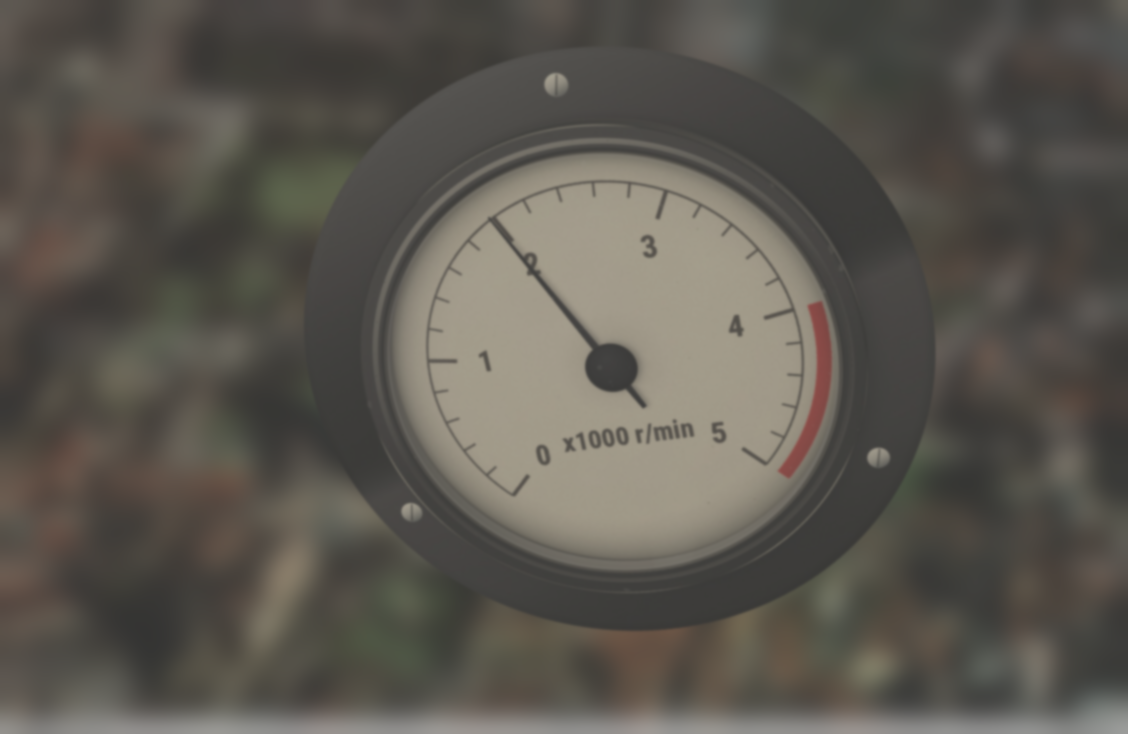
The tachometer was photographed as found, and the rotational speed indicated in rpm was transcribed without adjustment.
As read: 2000 rpm
